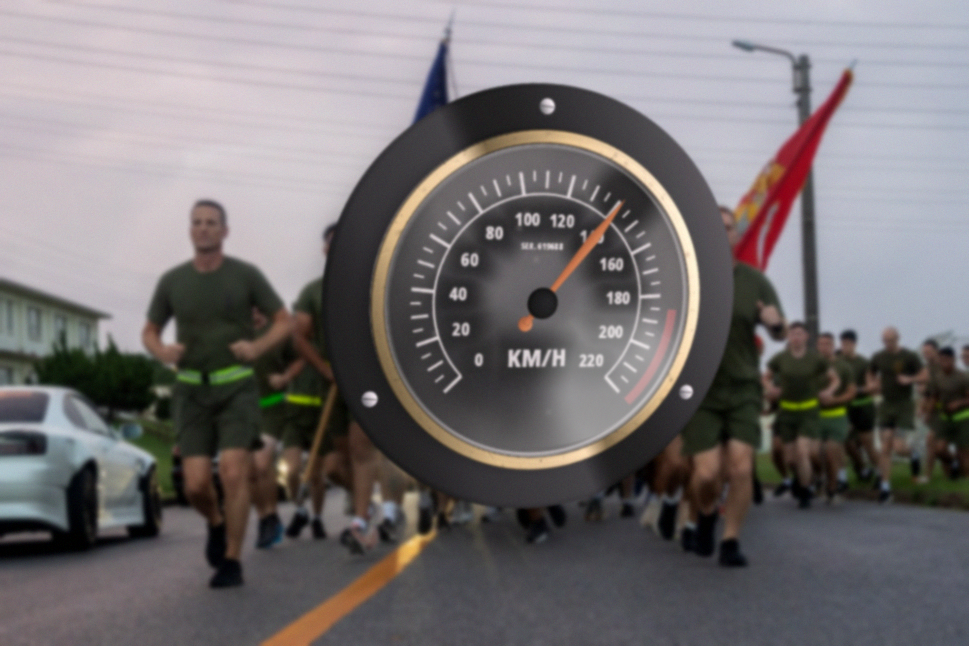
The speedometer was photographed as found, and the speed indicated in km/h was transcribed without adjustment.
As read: 140 km/h
